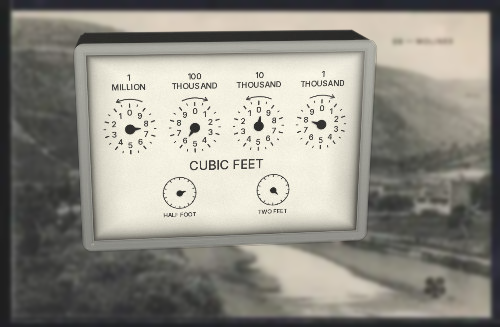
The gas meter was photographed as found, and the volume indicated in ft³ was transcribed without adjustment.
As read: 759800 ft³
